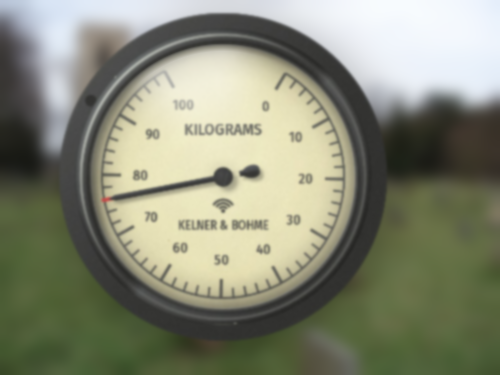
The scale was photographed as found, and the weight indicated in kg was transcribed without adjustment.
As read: 76 kg
